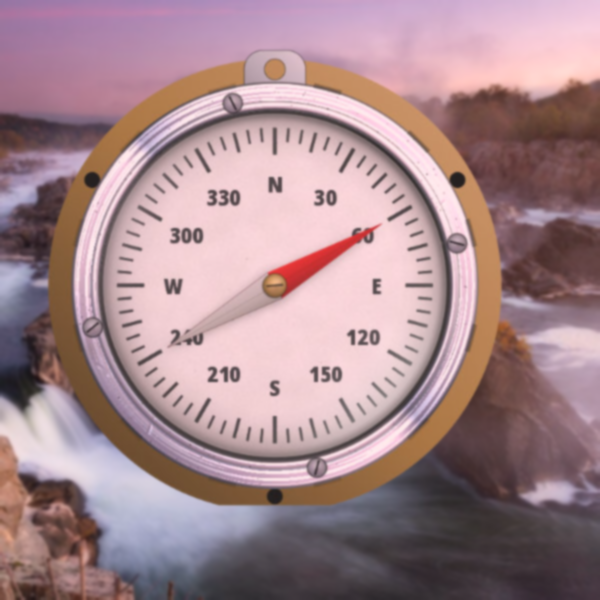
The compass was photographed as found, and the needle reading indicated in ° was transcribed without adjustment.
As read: 60 °
